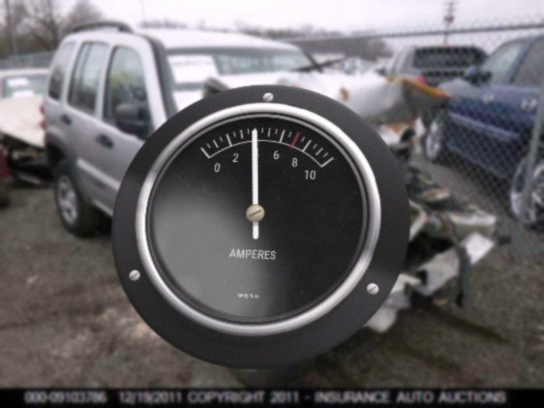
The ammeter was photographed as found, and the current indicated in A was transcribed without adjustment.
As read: 4 A
